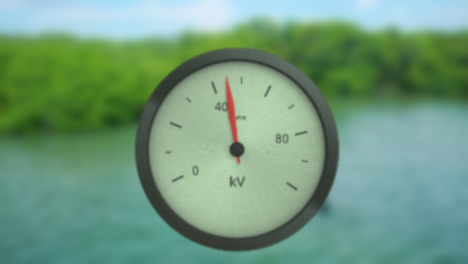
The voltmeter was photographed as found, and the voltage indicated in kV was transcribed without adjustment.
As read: 45 kV
